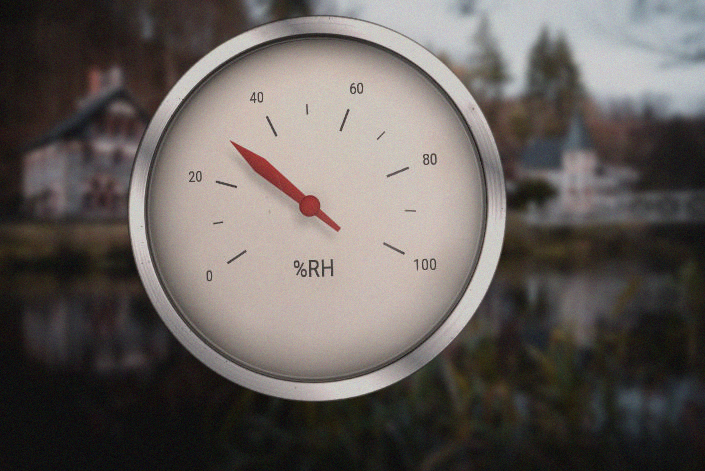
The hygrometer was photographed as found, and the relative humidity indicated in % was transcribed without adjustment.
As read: 30 %
